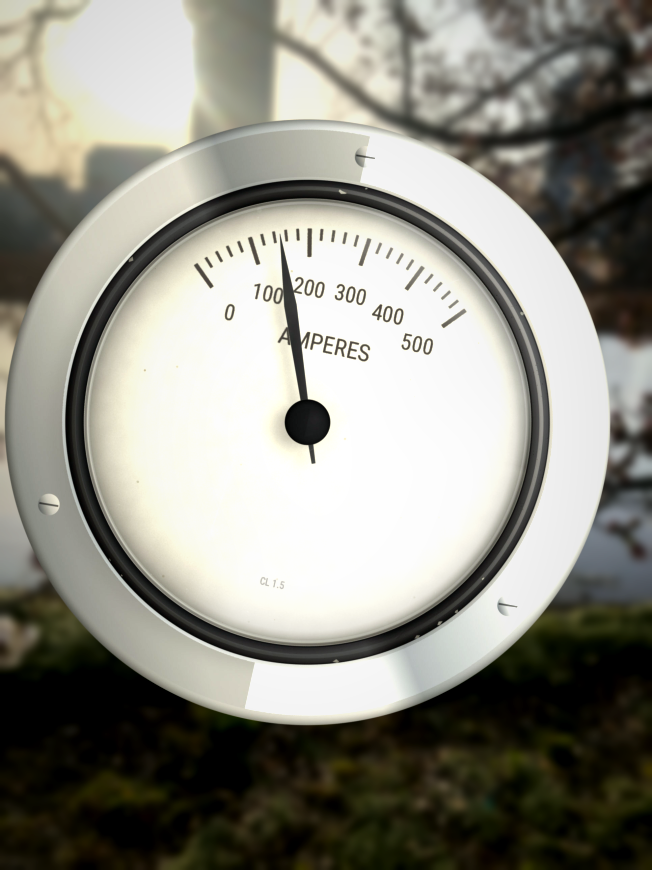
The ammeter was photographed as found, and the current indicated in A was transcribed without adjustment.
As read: 150 A
